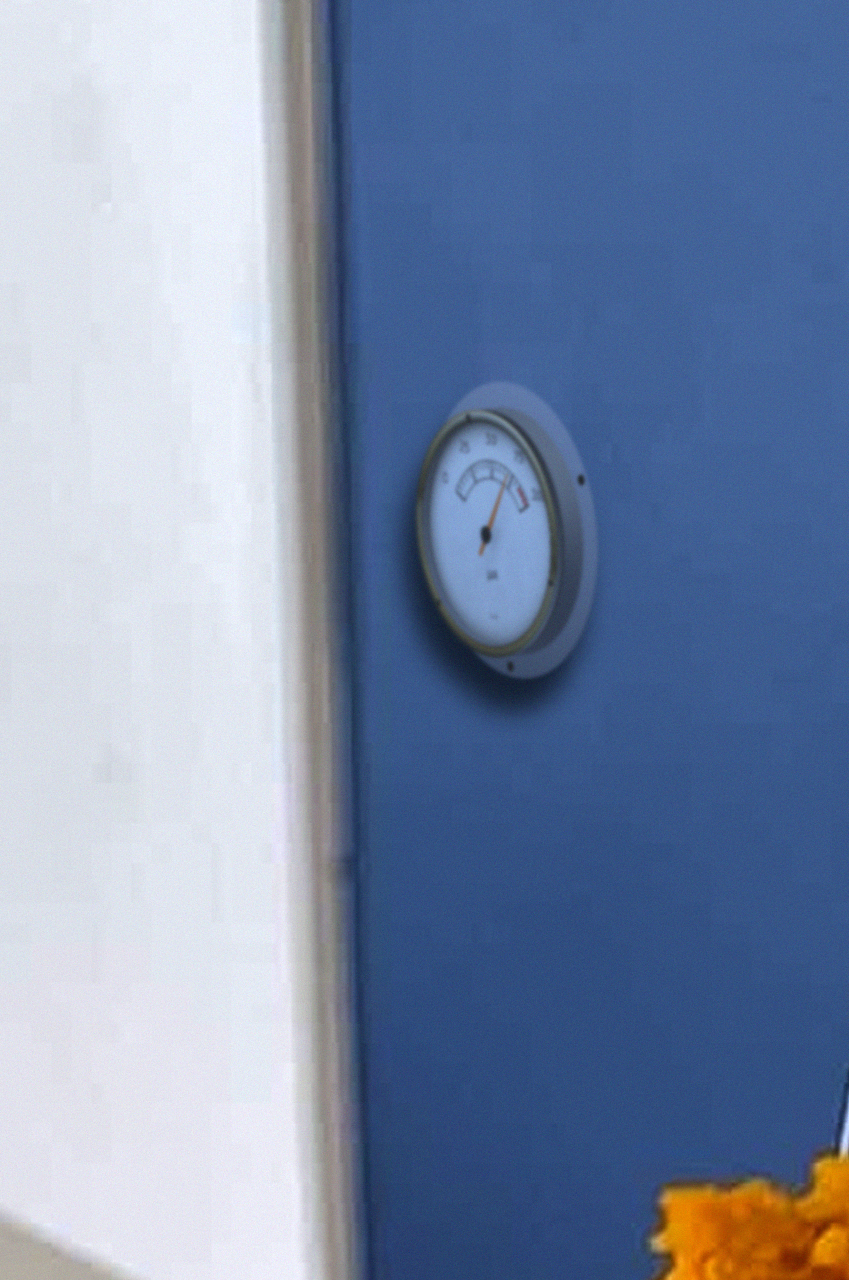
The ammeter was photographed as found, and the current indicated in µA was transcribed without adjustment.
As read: 75 µA
